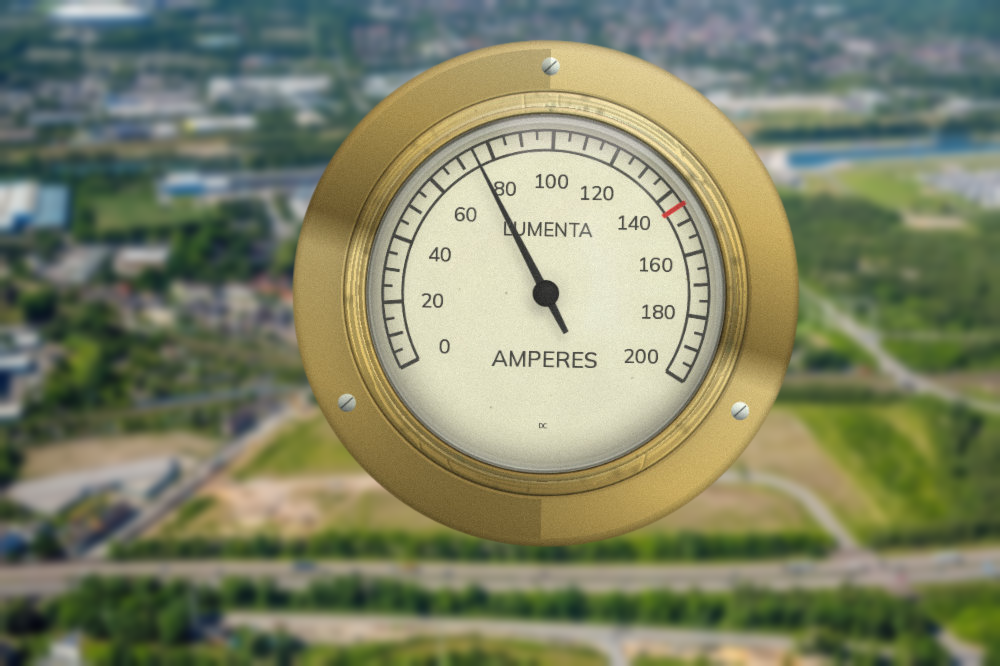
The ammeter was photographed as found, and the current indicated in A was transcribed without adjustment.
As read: 75 A
